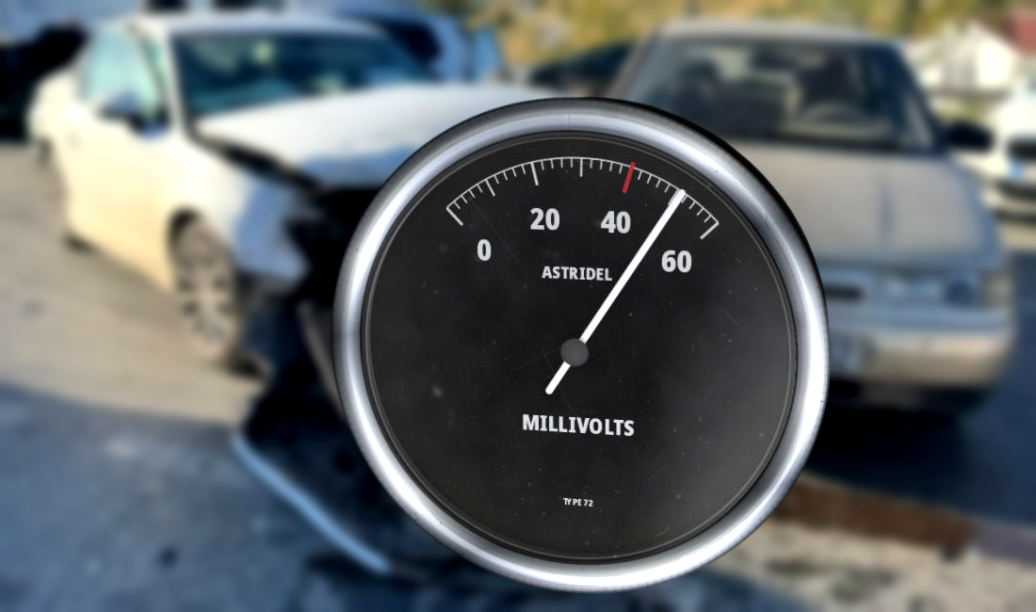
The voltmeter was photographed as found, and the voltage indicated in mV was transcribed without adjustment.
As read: 51 mV
